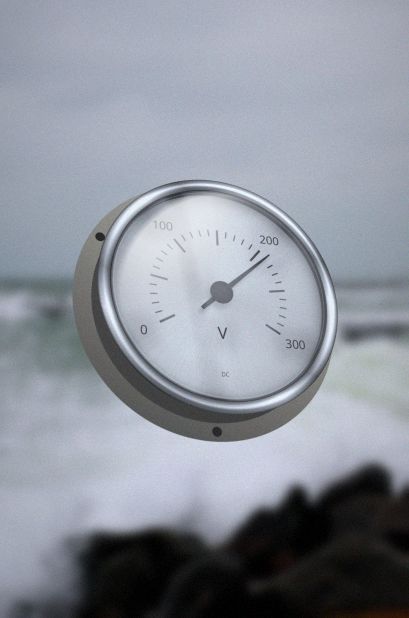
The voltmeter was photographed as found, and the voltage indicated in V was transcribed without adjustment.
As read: 210 V
